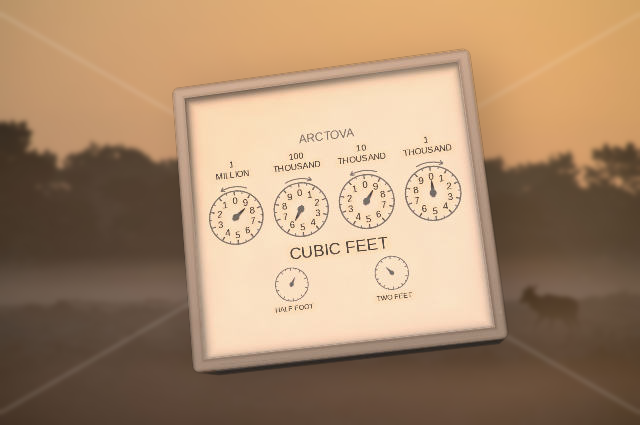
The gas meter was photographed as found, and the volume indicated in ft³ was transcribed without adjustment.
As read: 859000 ft³
